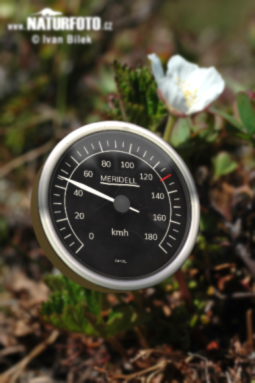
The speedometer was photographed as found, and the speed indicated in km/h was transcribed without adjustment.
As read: 45 km/h
